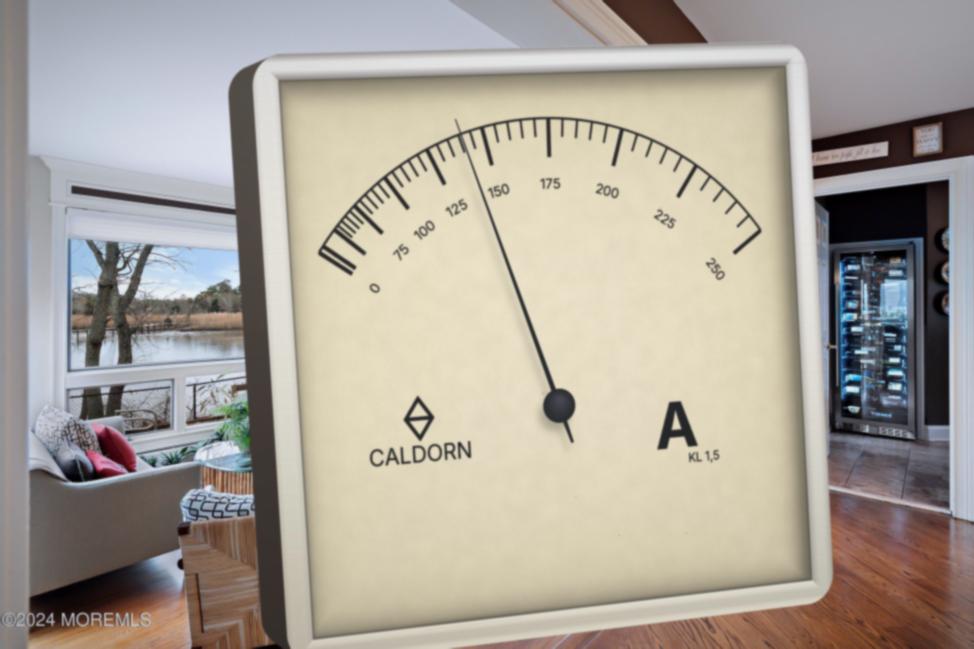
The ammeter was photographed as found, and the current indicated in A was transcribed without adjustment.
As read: 140 A
